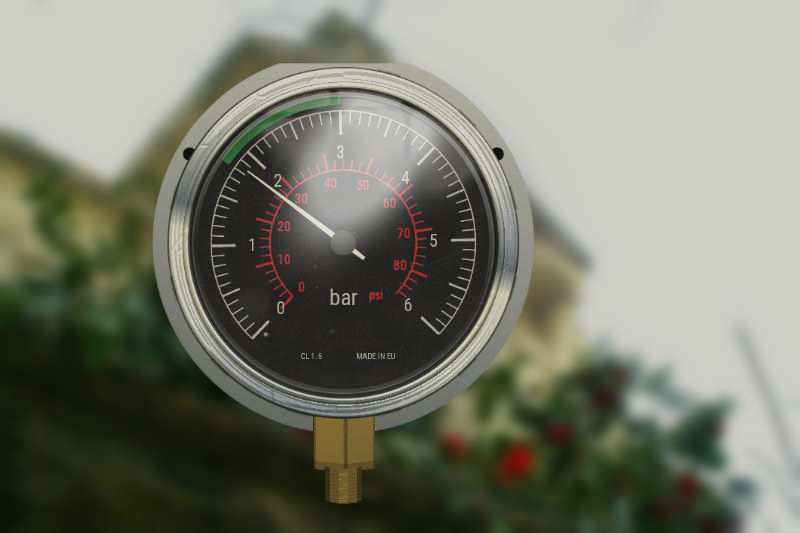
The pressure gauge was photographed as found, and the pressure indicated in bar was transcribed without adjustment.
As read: 1.85 bar
